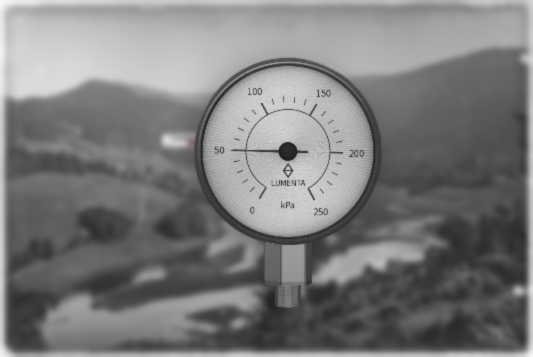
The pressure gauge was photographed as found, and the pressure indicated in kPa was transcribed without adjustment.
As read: 50 kPa
